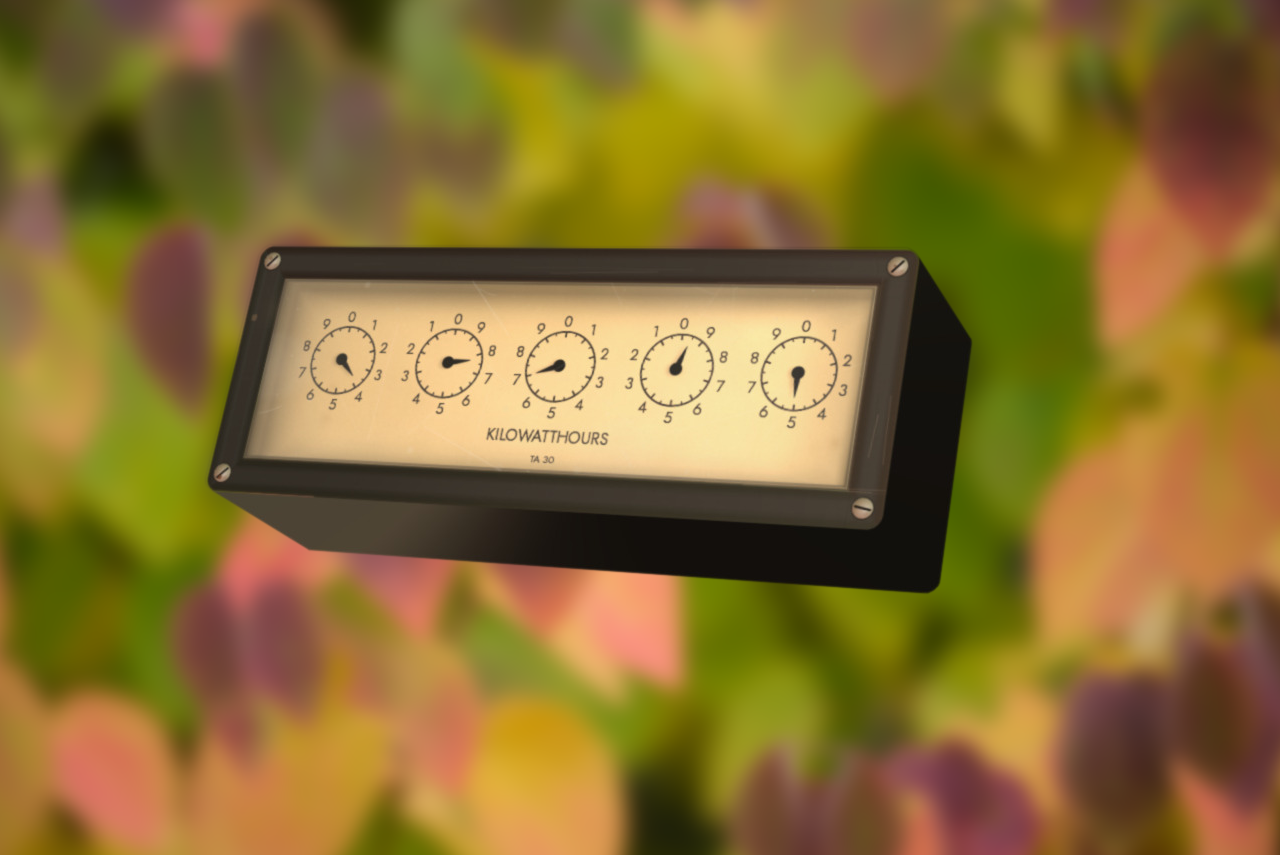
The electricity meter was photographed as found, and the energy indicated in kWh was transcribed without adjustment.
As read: 37695 kWh
